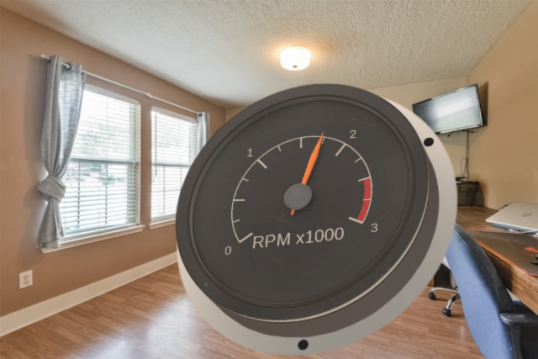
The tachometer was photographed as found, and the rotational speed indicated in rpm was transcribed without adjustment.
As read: 1750 rpm
